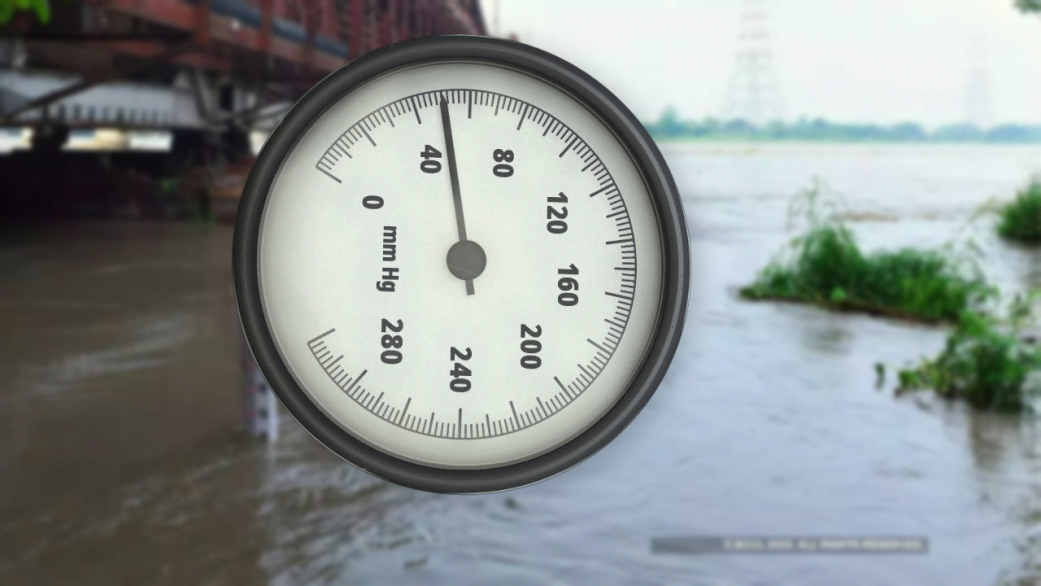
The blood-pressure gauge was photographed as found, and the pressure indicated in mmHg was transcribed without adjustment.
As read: 50 mmHg
